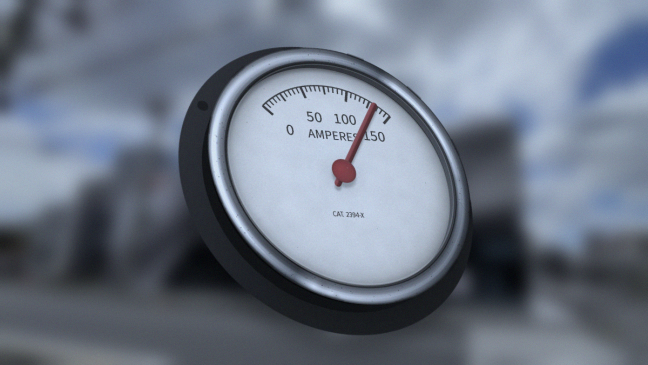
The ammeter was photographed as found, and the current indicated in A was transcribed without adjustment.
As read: 130 A
